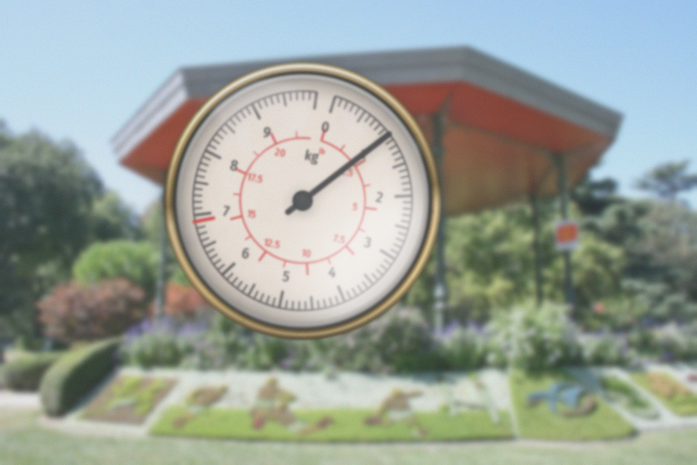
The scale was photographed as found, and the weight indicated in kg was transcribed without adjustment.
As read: 1 kg
